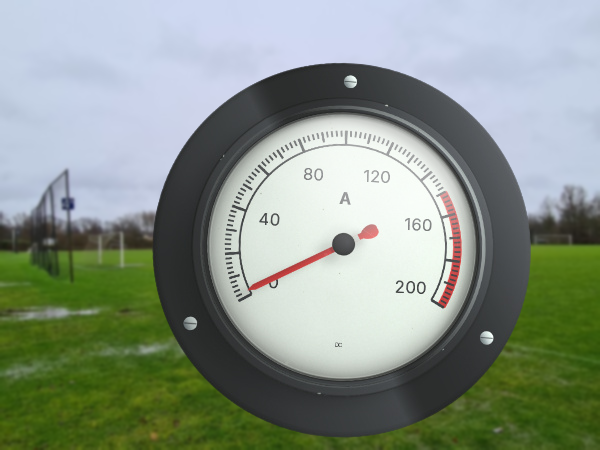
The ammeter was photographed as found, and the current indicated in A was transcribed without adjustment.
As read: 2 A
